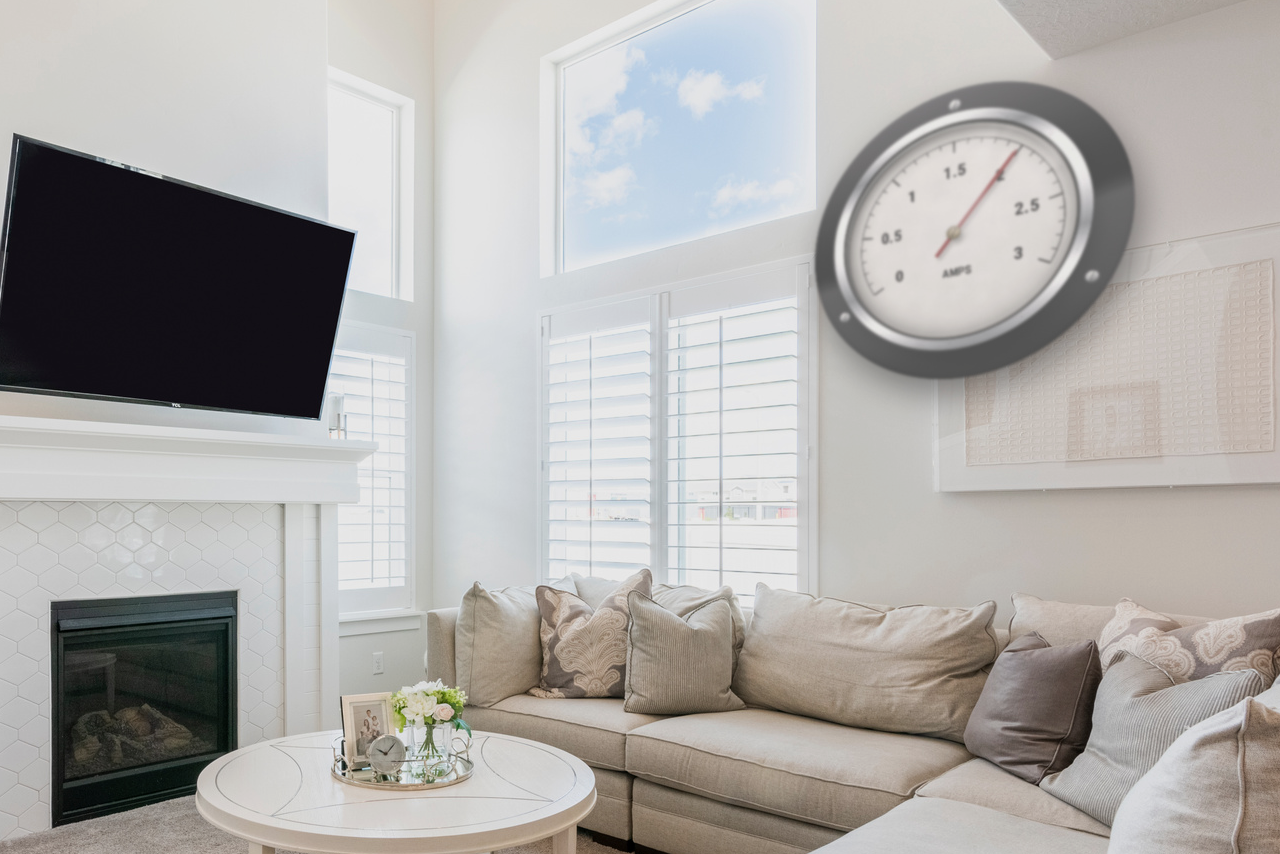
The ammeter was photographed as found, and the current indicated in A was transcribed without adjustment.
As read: 2 A
